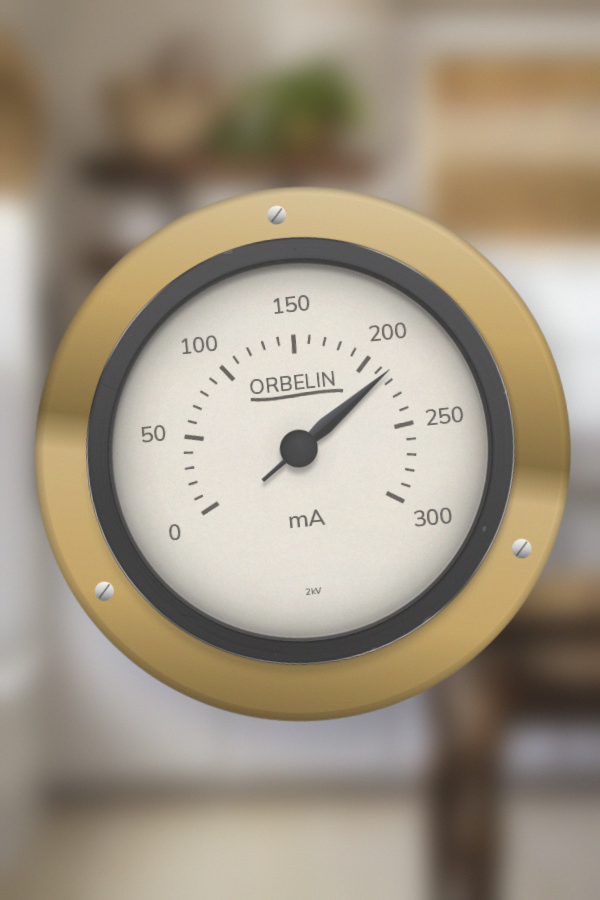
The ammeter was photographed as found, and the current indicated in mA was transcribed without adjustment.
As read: 215 mA
